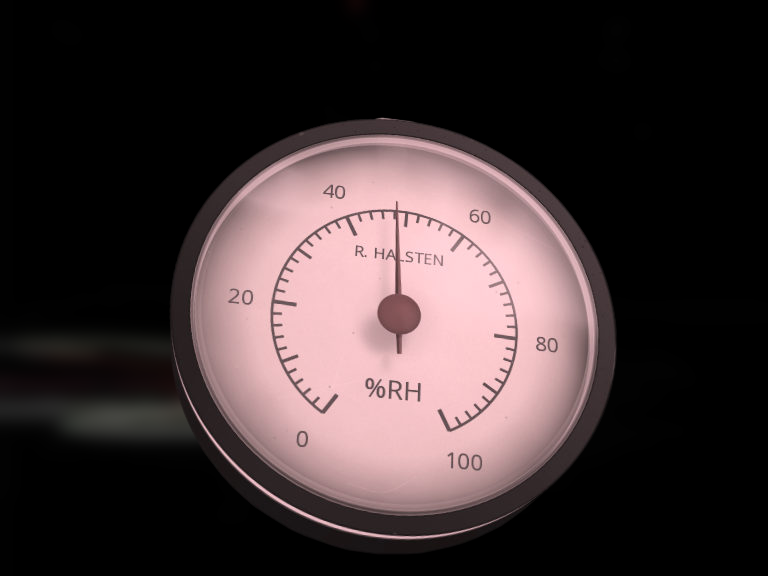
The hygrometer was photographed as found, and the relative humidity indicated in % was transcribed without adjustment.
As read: 48 %
